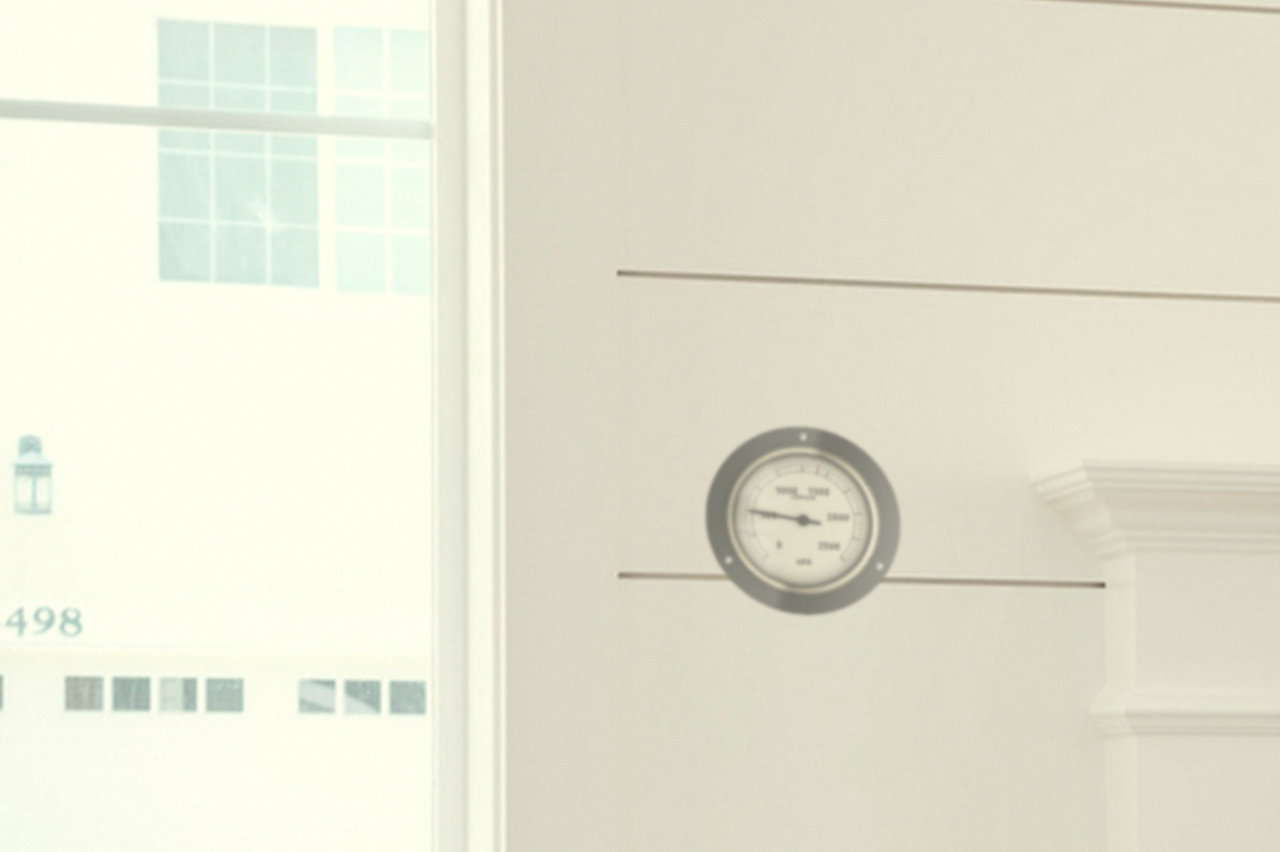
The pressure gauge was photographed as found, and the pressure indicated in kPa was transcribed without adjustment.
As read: 500 kPa
